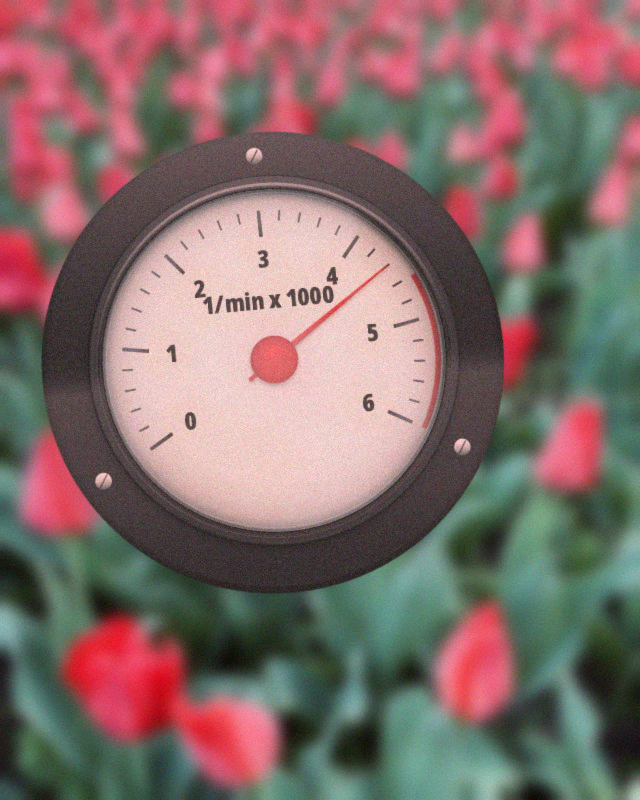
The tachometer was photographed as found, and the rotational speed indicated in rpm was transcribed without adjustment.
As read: 4400 rpm
